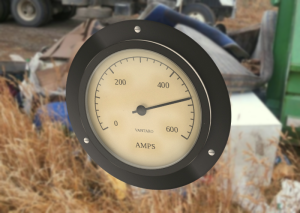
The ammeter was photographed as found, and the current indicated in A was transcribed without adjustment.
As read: 480 A
